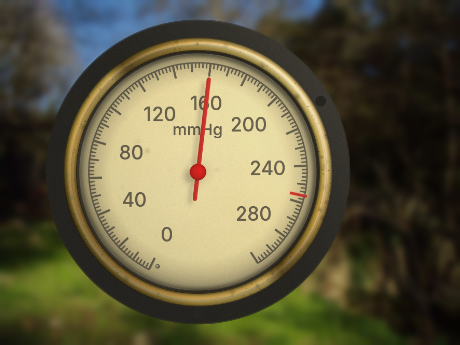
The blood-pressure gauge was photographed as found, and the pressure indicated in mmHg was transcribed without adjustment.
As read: 160 mmHg
